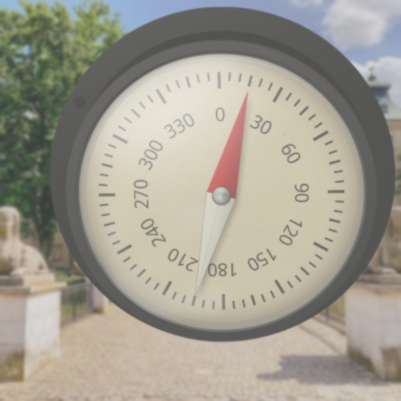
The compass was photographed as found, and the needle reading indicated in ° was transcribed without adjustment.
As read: 15 °
